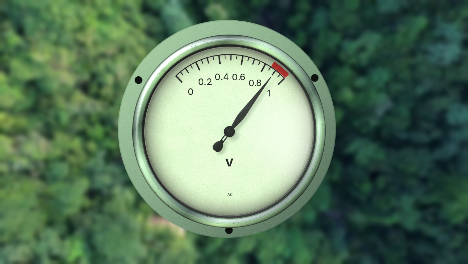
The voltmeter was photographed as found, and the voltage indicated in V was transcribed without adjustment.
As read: 0.9 V
